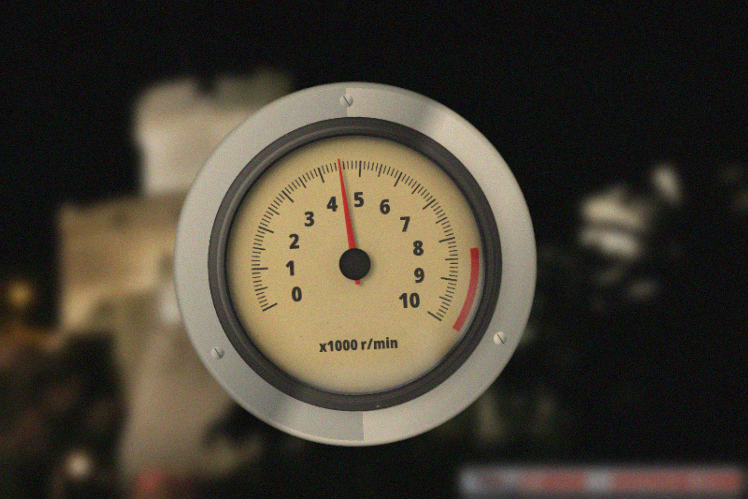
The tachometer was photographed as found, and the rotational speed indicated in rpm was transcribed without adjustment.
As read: 4500 rpm
